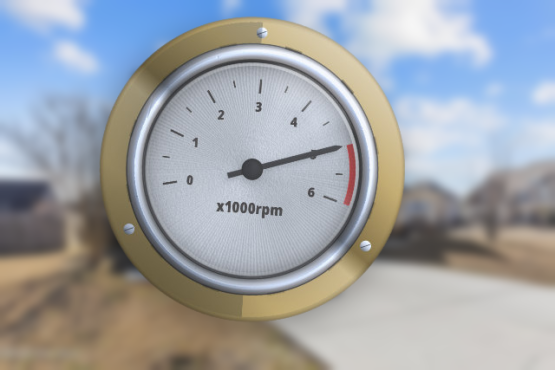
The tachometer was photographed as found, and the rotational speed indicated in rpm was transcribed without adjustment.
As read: 5000 rpm
